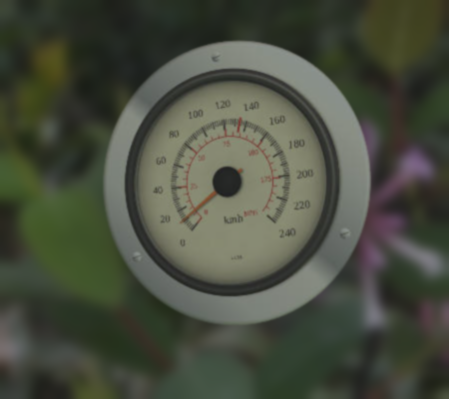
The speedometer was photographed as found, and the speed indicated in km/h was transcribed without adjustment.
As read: 10 km/h
